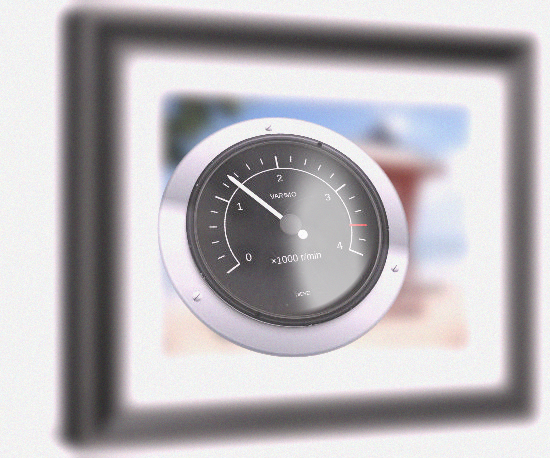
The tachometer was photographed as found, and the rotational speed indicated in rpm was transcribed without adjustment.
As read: 1300 rpm
